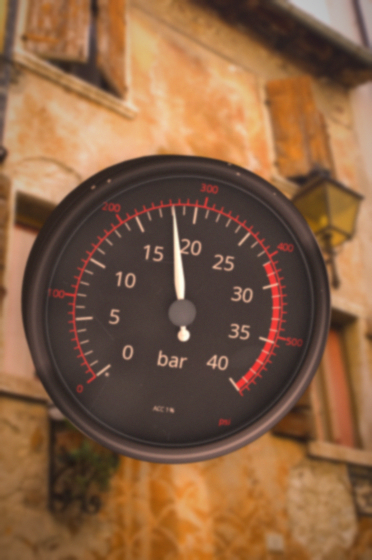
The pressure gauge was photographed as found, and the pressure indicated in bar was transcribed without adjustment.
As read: 18 bar
